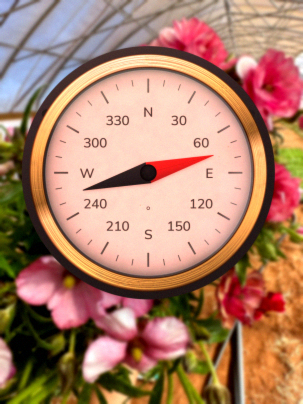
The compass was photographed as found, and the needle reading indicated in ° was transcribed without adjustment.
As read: 75 °
